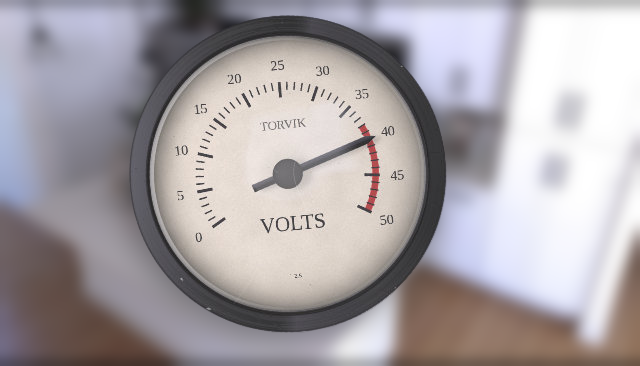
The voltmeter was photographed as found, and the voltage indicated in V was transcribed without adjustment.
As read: 40 V
